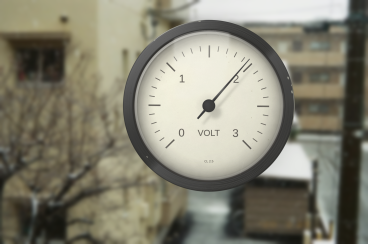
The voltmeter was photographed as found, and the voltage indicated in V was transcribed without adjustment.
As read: 1.95 V
